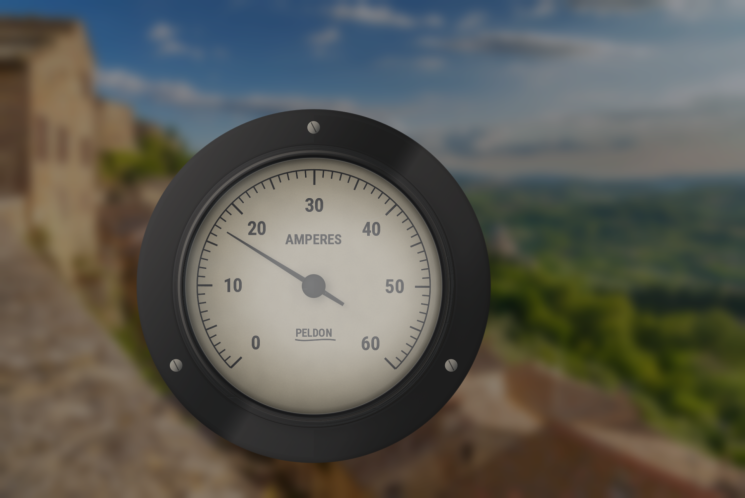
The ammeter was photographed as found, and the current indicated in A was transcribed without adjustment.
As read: 17 A
